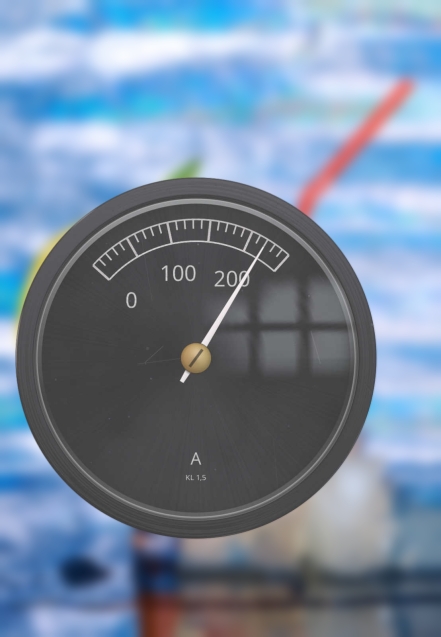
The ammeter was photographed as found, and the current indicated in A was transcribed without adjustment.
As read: 220 A
